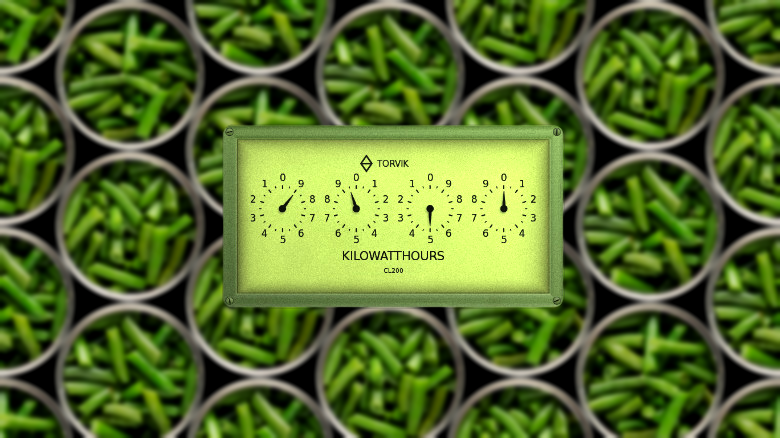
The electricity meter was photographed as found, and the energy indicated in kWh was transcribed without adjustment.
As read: 8950 kWh
